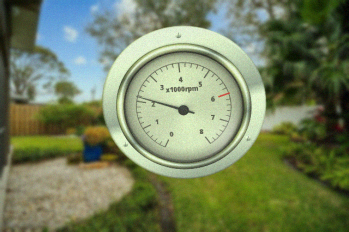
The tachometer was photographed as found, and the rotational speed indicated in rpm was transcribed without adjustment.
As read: 2200 rpm
